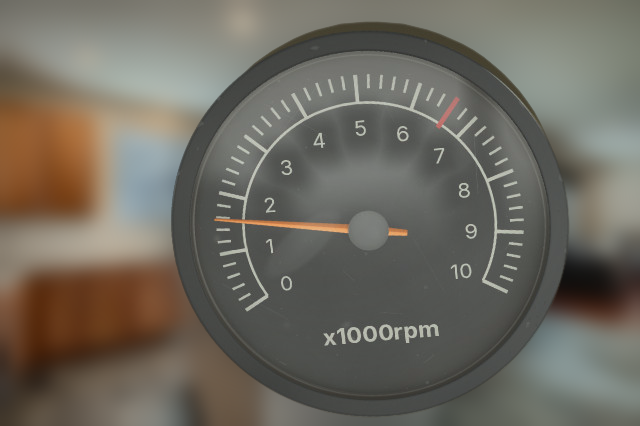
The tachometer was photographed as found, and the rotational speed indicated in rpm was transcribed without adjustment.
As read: 1600 rpm
